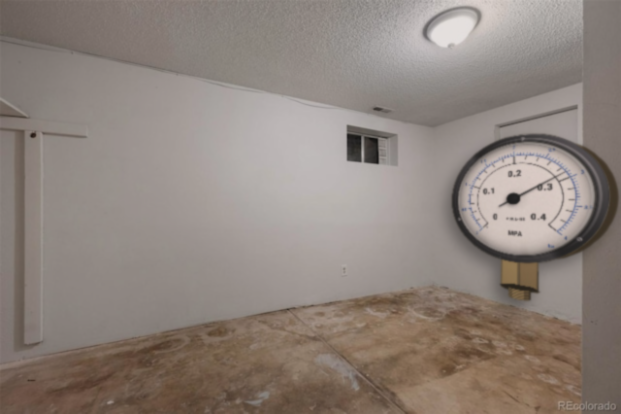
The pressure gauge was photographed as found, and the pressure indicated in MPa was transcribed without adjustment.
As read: 0.29 MPa
